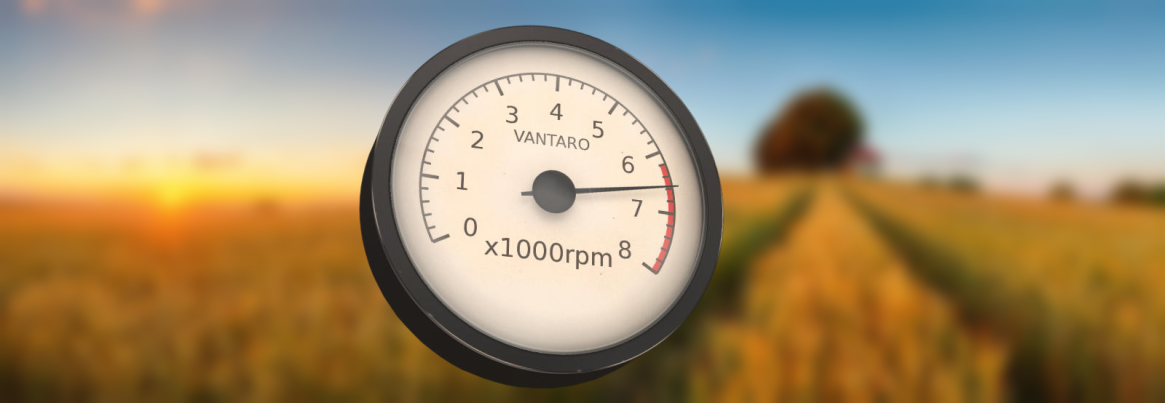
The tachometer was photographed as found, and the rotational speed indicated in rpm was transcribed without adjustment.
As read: 6600 rpm
